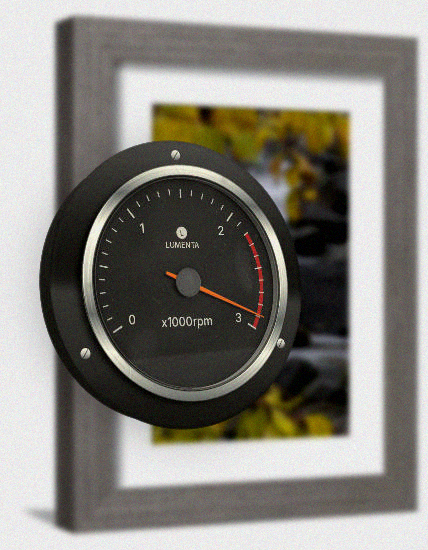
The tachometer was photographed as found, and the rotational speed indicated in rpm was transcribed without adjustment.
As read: 2900 rpm
